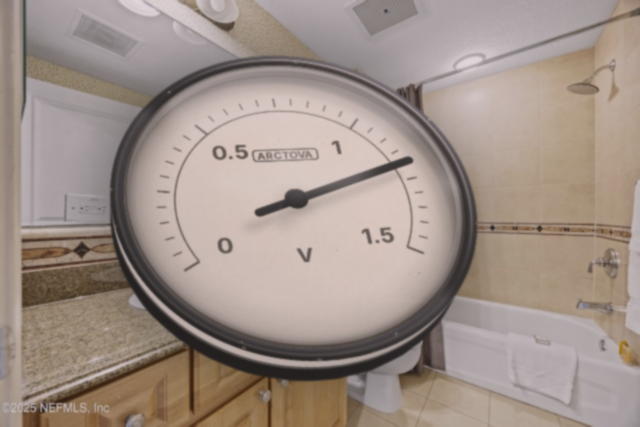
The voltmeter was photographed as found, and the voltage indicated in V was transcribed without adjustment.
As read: 1.2 V
